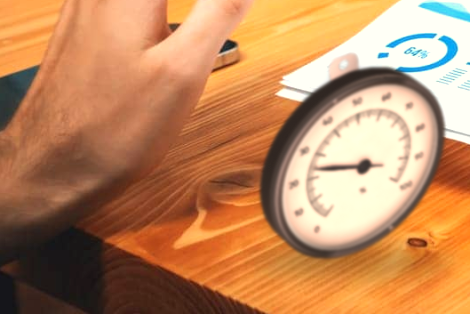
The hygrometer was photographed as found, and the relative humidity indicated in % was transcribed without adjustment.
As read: 25 %
